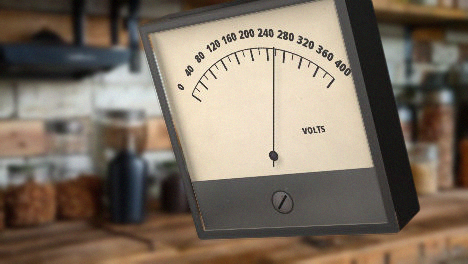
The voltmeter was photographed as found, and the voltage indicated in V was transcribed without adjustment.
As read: 260 V
